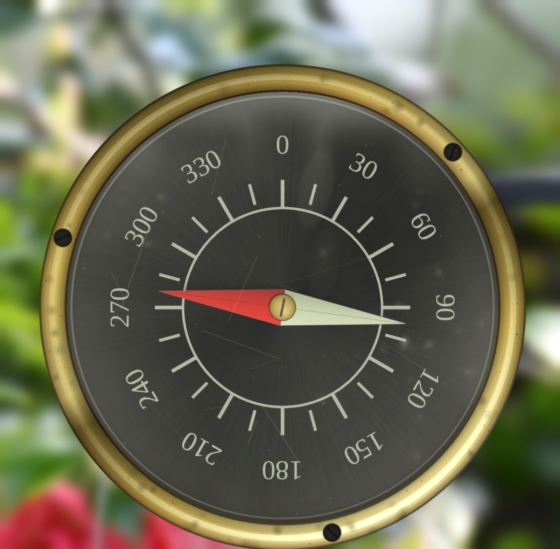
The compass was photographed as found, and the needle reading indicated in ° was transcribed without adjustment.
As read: 277.5 °
